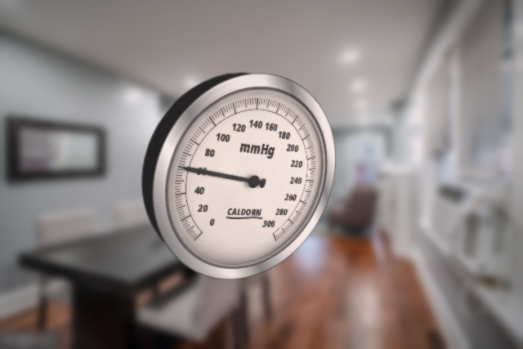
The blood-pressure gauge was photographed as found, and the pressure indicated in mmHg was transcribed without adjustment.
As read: 60 mmHg
